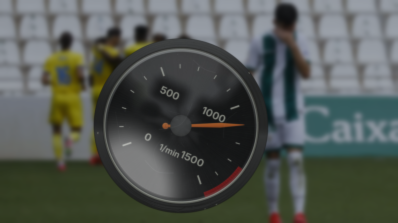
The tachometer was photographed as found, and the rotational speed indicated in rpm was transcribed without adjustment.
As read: 1100 rpm
